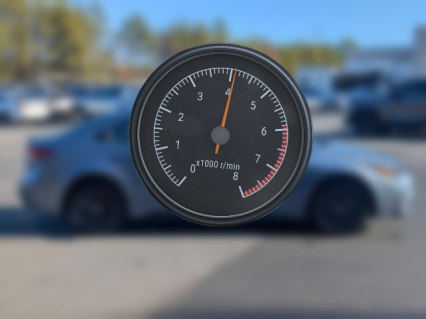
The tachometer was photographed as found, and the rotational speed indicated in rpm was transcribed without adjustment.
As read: 4100 rpm
